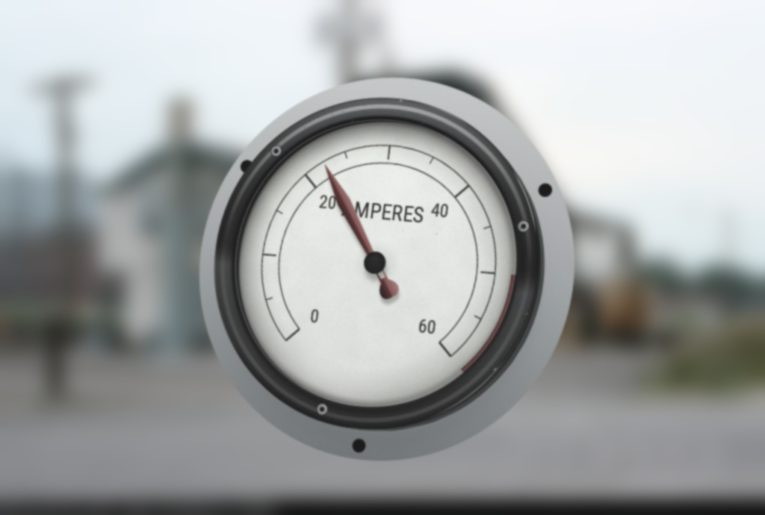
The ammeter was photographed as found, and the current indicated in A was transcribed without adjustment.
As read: 22.5 A
